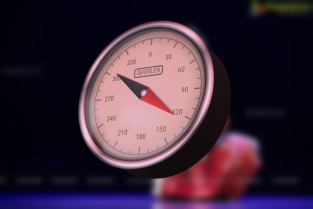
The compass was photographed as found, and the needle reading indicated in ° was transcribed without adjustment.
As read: 125 °
